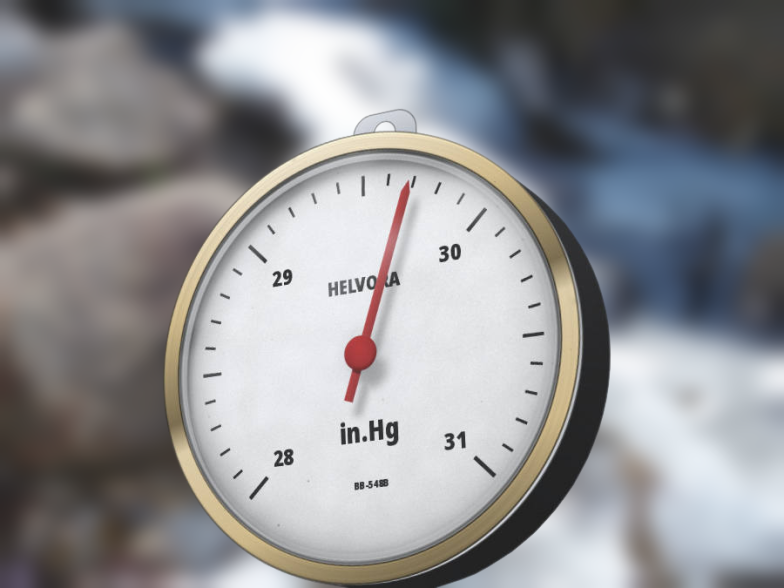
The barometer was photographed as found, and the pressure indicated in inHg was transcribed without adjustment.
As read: 29.7 inHg
